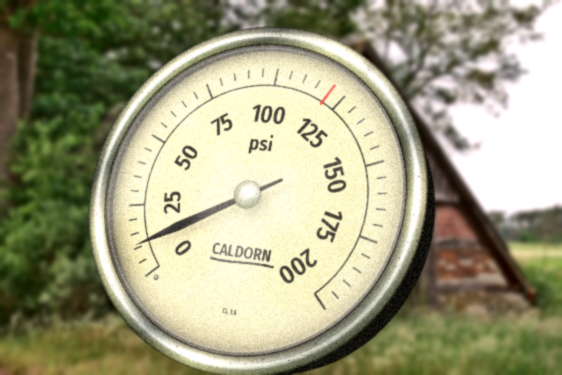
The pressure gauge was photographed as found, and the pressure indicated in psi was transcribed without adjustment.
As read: 10 psi
